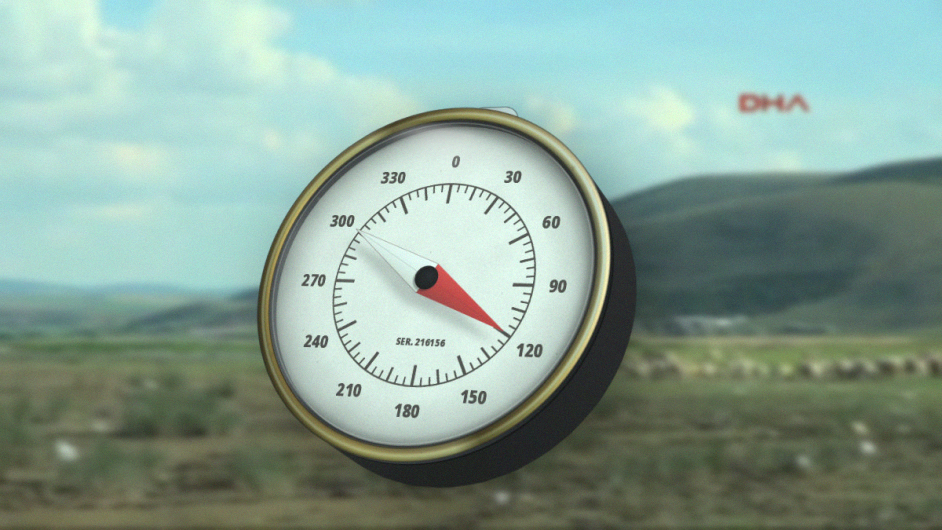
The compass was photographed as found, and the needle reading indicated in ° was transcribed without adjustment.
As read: 120 °
